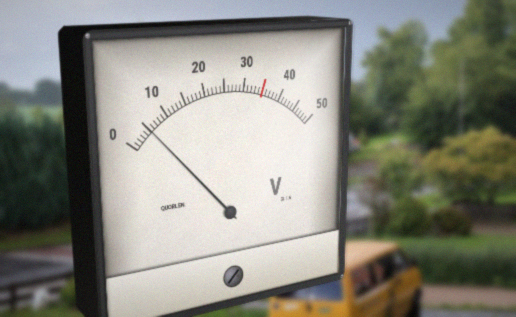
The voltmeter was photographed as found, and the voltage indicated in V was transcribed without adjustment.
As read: 5 V
